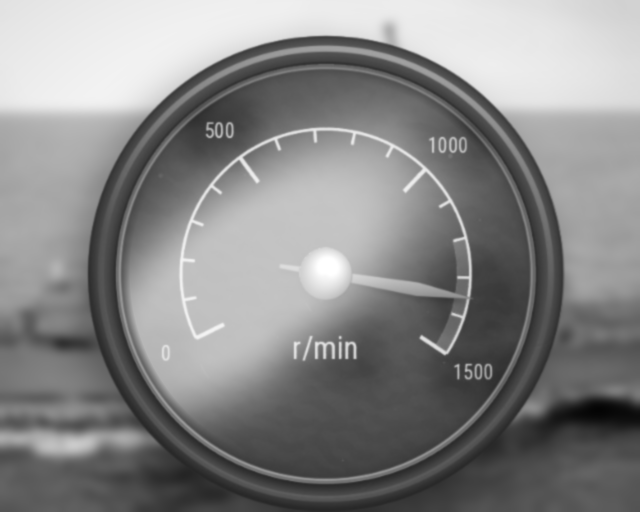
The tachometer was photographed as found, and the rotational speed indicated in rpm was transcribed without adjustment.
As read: 1350 rpm
